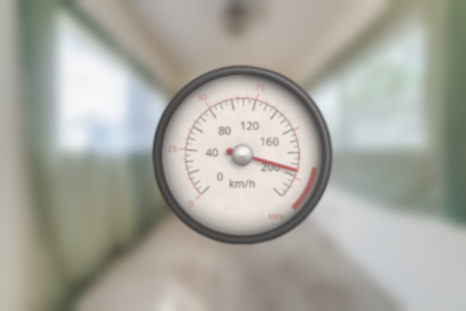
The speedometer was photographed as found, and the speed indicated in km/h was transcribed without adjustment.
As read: 195 km/h
